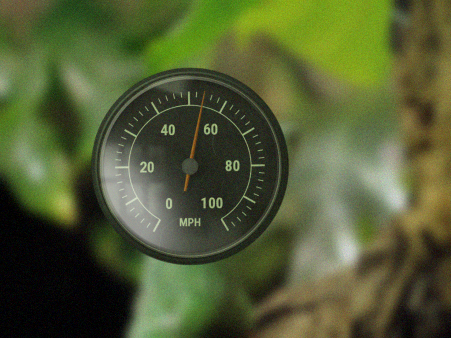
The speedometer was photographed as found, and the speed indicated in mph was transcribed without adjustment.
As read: 54 mph
